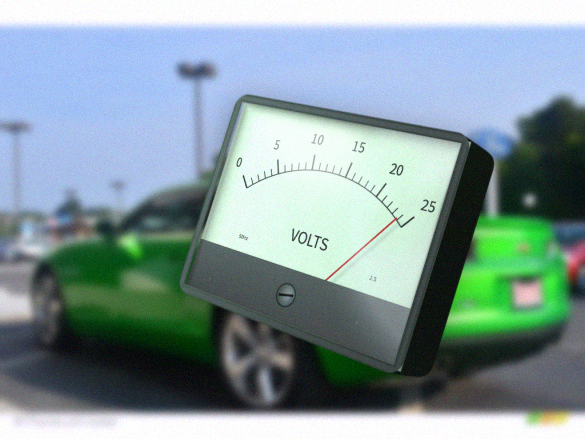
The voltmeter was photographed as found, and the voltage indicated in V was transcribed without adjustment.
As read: 24 V
